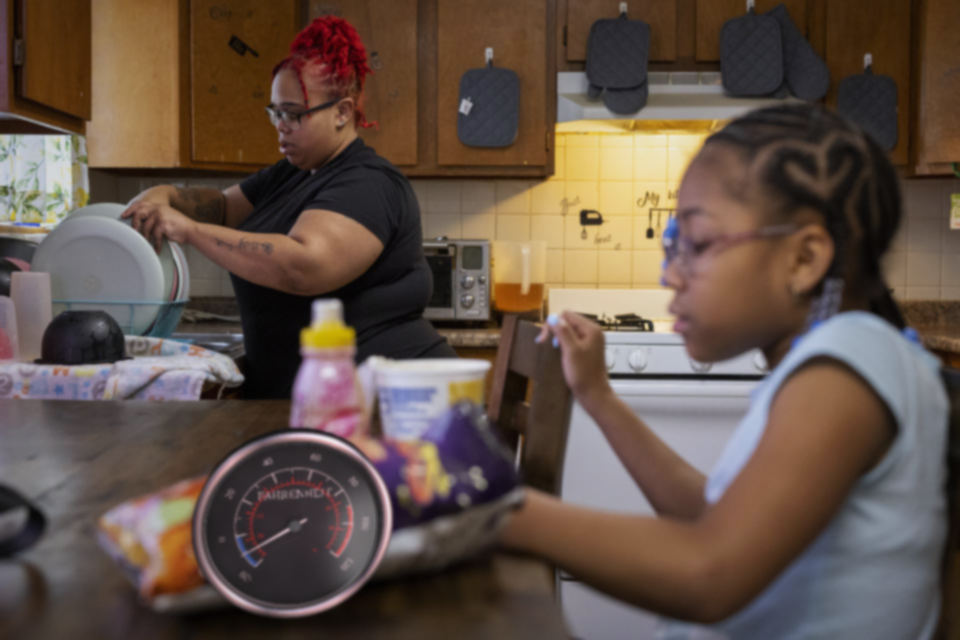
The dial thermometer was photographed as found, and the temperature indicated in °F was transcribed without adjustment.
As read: -10 °F
